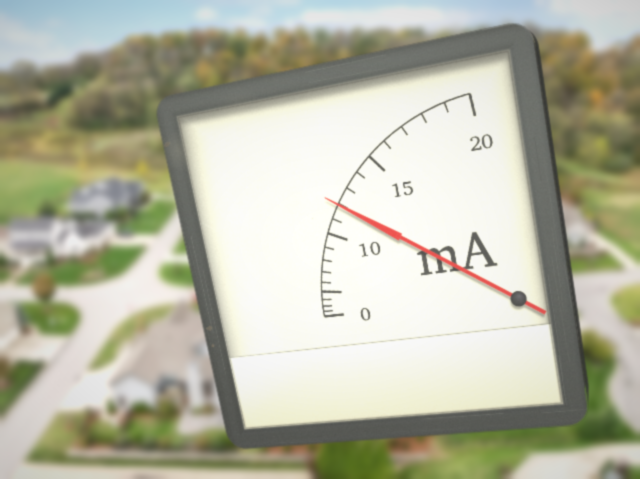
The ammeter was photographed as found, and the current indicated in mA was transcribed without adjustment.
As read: 12 mA
